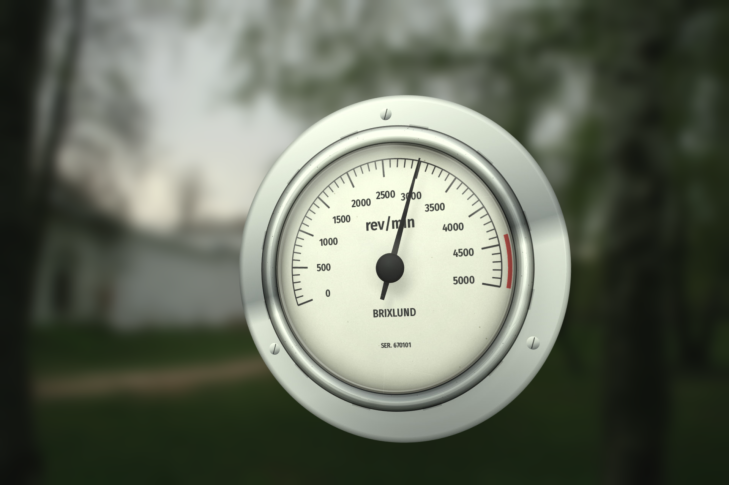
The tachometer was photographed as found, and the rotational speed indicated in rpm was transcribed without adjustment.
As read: 3000 rpm
